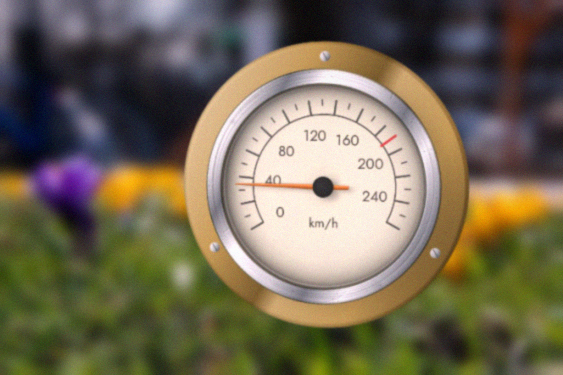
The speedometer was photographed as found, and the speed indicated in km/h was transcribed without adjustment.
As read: 35 km/h
